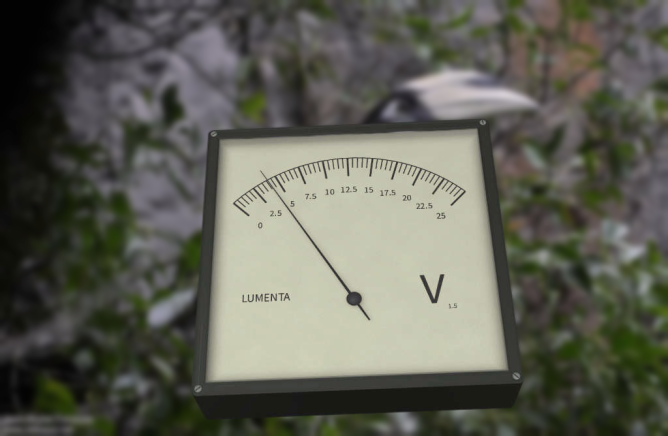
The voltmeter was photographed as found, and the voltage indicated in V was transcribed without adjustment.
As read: 4 V
